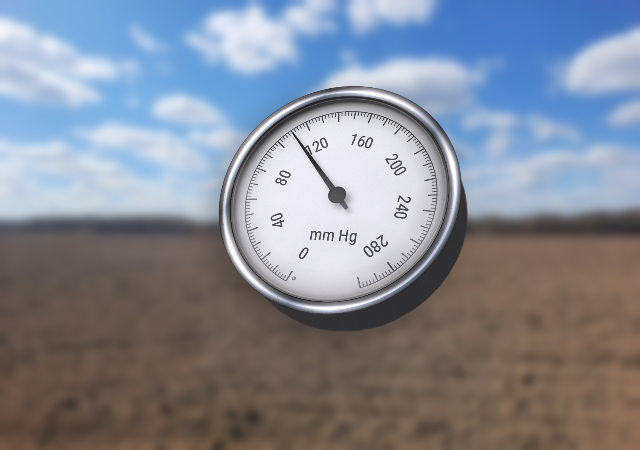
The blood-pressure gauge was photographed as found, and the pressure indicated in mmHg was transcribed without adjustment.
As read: 110 mmHg
